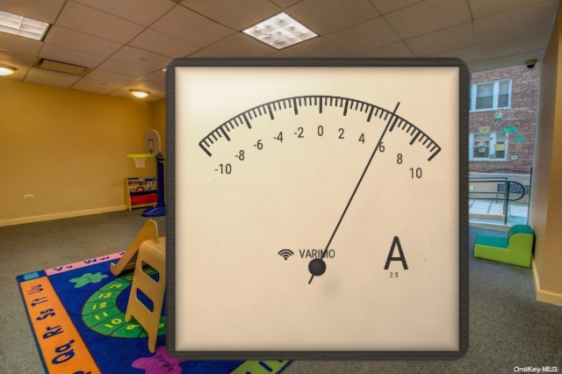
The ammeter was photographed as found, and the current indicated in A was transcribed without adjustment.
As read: 5.6 A
